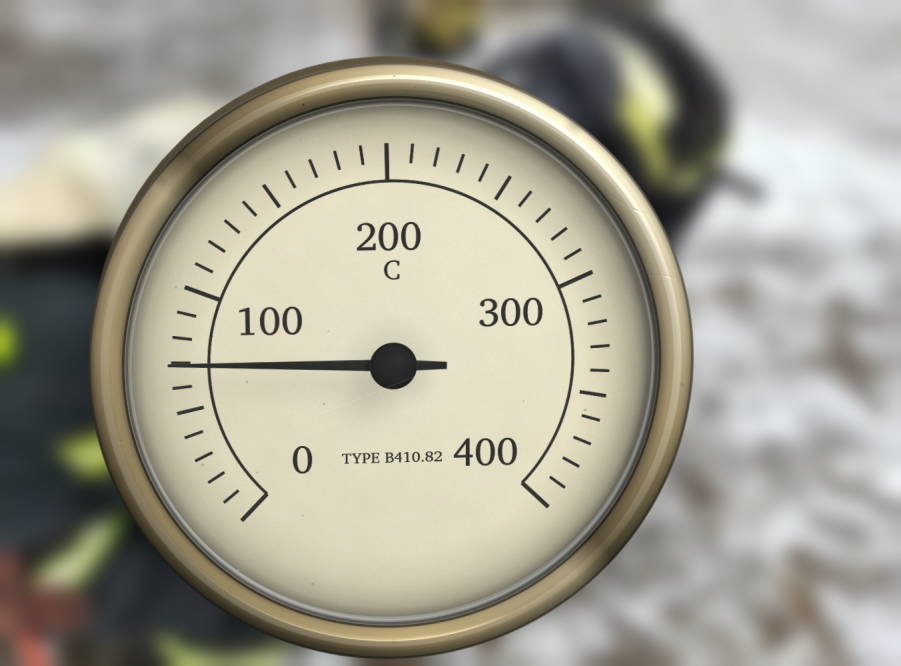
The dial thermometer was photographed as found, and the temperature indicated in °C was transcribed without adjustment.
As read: 70 °C
